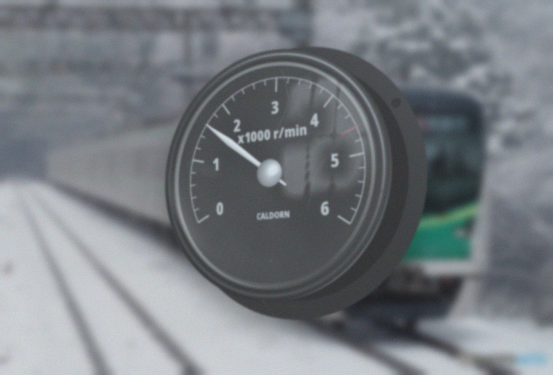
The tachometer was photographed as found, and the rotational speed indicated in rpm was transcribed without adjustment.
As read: 1600 rpm
